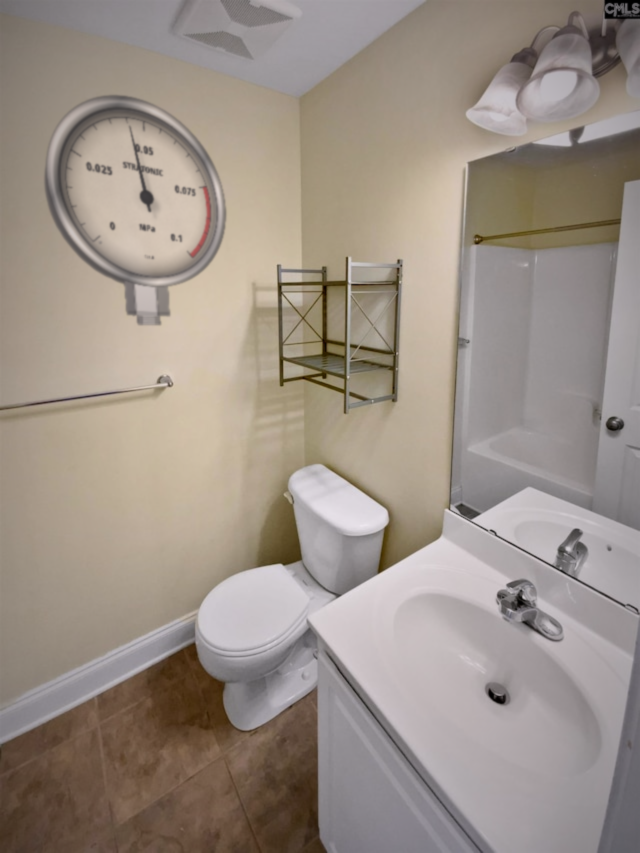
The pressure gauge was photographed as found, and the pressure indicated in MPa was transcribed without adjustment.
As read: 0.045 MPa
